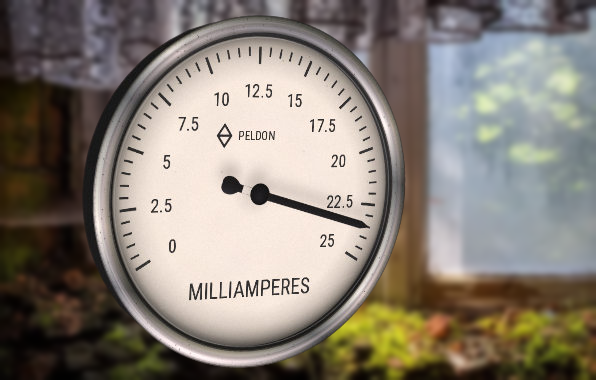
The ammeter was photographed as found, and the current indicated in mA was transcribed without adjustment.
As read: 23.5 mA
